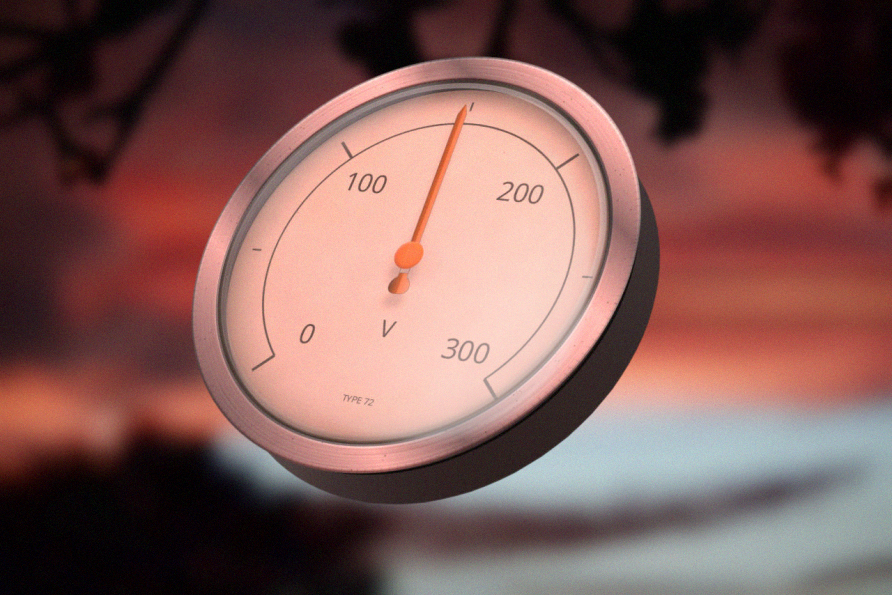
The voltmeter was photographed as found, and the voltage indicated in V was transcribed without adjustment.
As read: 150 V
